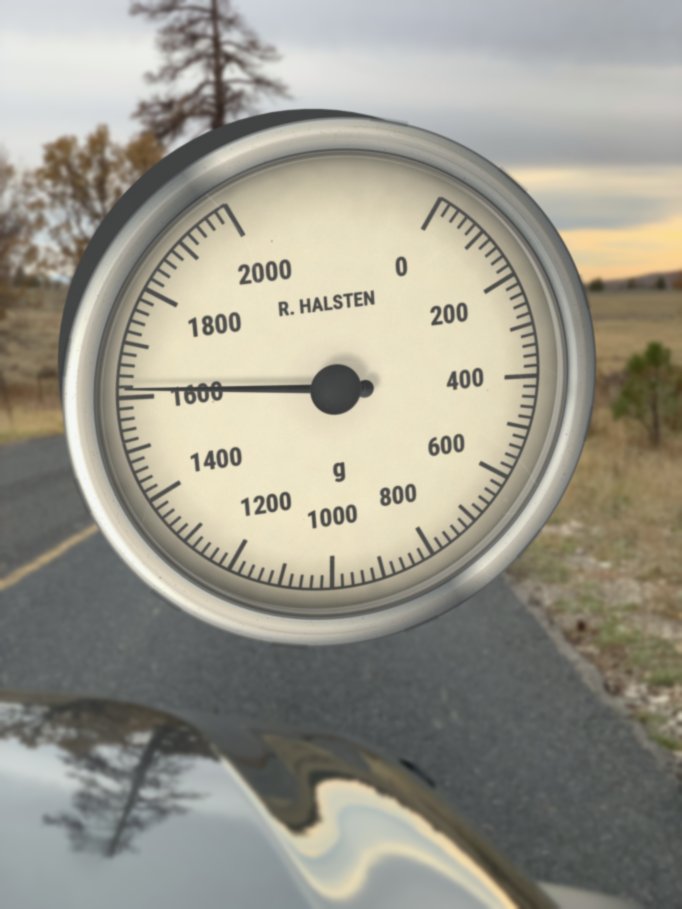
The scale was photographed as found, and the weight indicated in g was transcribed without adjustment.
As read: 1620 g
